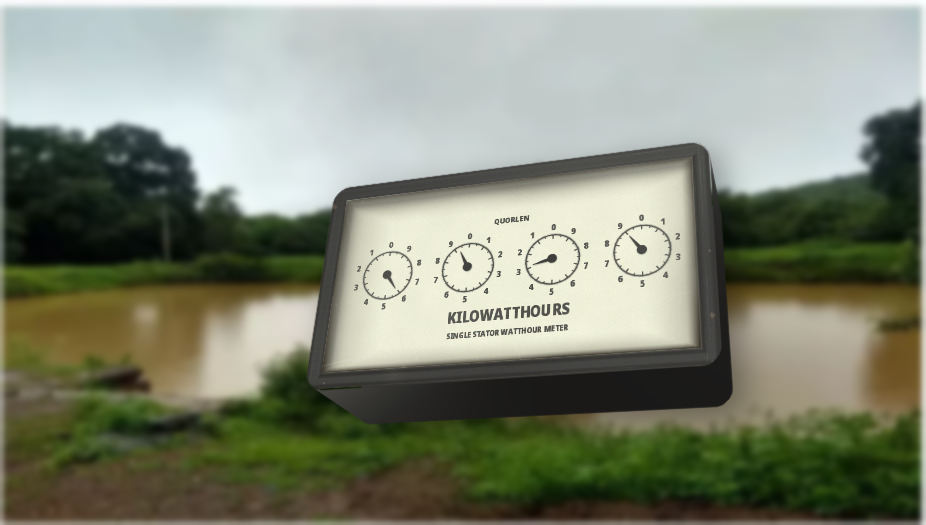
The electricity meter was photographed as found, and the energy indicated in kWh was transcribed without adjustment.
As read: 5929 kWh
